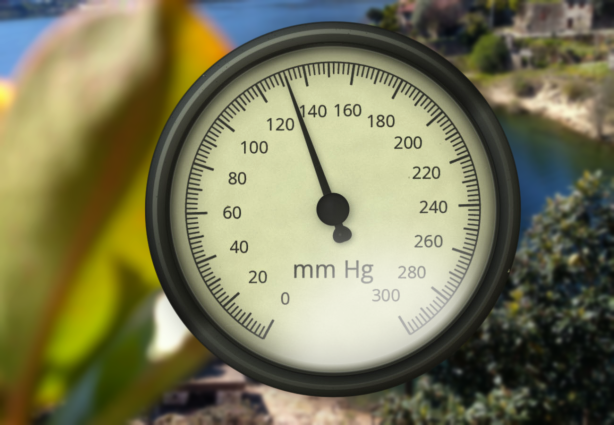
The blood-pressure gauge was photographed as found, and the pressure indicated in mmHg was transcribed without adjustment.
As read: 132 mmHg
